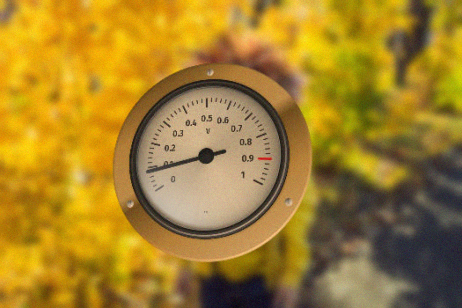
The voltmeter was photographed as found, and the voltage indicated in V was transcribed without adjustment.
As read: 0.08 V
